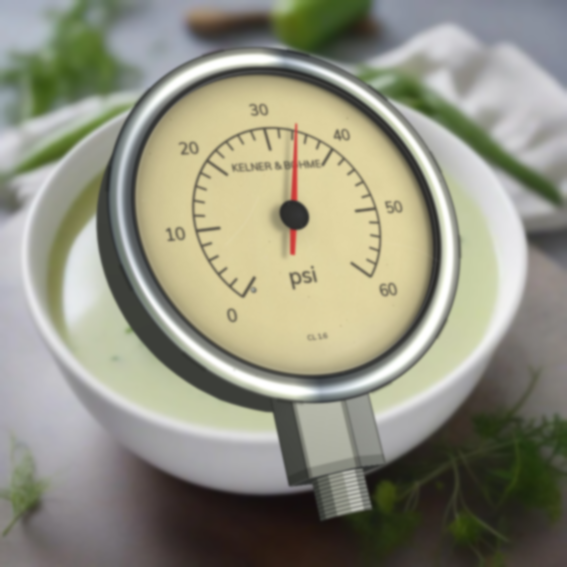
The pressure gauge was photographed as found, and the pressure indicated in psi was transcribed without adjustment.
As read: 34 psi
